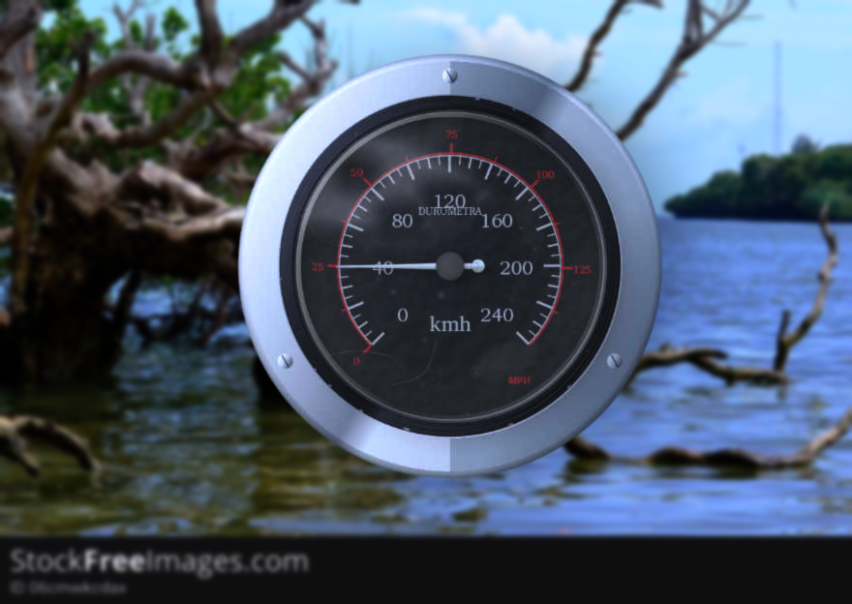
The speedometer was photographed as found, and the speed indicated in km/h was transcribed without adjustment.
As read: 40 km/h
